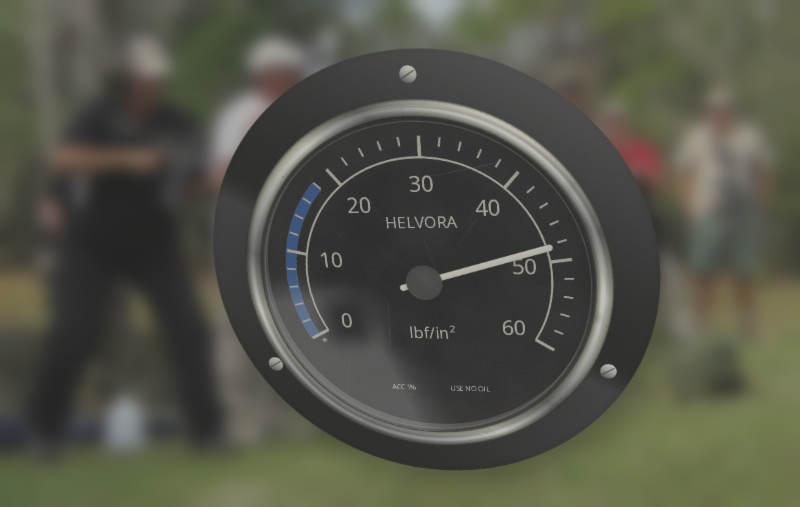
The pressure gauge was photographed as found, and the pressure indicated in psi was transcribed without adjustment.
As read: 48 psi
